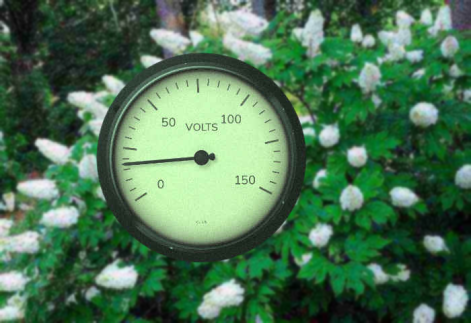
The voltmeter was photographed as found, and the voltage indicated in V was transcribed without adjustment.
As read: 17.5 V
